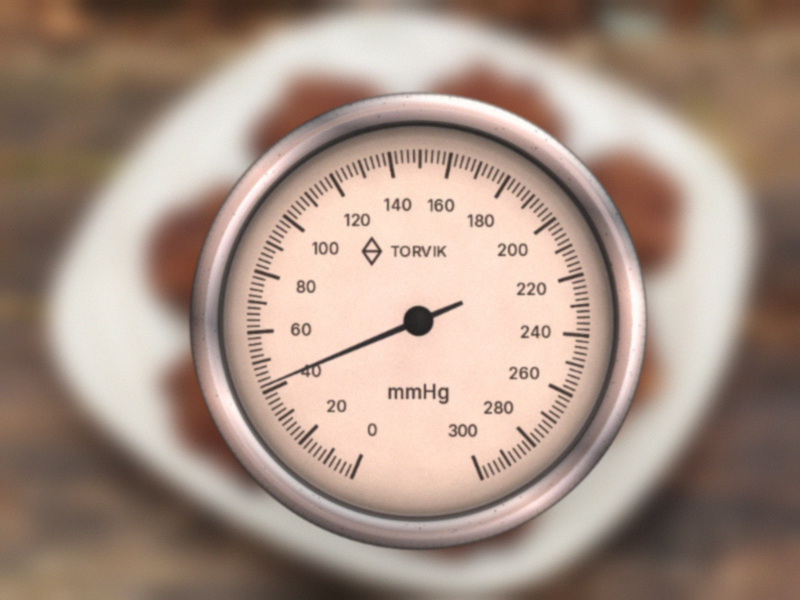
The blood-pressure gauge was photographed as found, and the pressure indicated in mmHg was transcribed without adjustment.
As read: 42 mmHg
